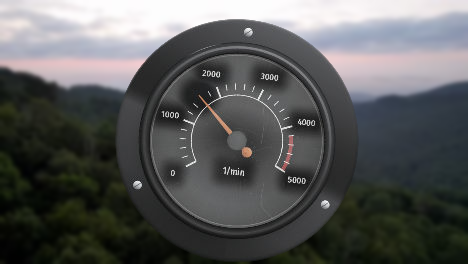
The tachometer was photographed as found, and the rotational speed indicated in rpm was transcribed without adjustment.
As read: 1600 rpm
